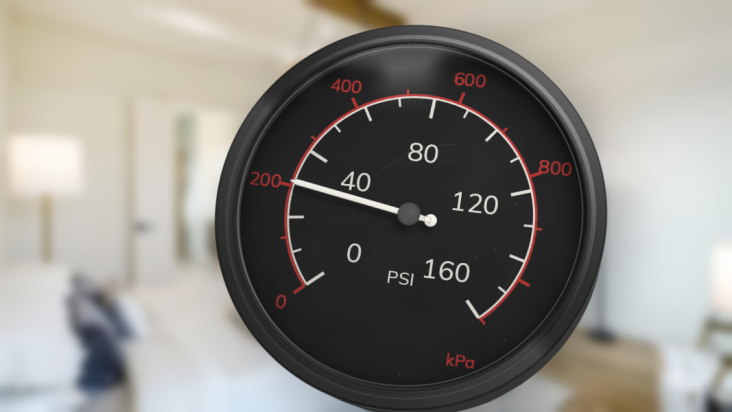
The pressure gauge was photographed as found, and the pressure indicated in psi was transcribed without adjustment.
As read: 30 psi
